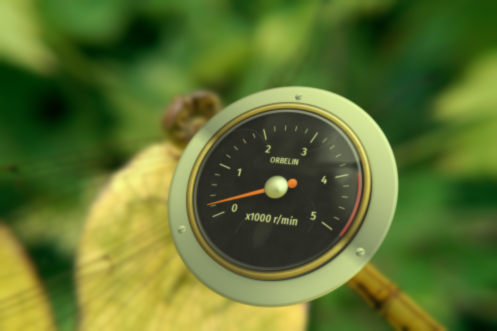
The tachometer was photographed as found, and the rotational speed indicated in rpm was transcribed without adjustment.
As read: 200 rpm
